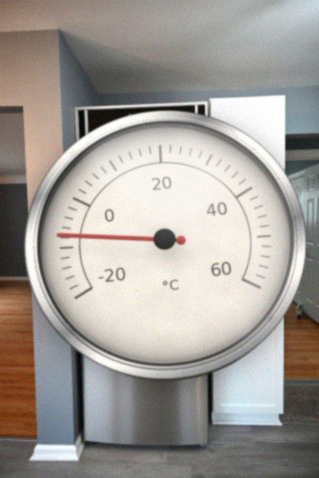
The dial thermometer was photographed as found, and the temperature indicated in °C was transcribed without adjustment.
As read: -8 °C
